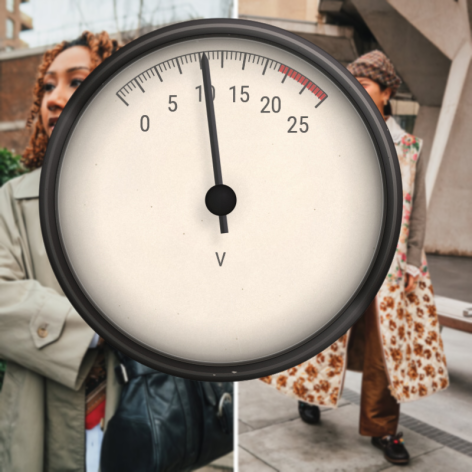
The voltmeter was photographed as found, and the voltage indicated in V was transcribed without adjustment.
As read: 10.5 V
